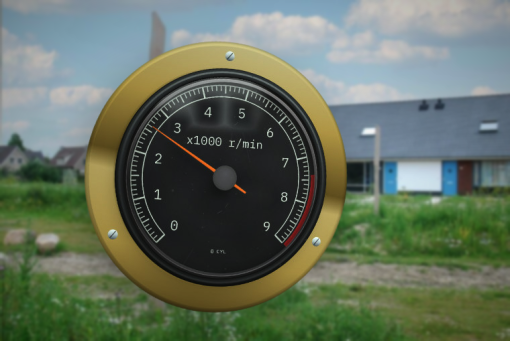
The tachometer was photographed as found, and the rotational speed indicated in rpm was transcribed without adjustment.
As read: 2600 rpm
